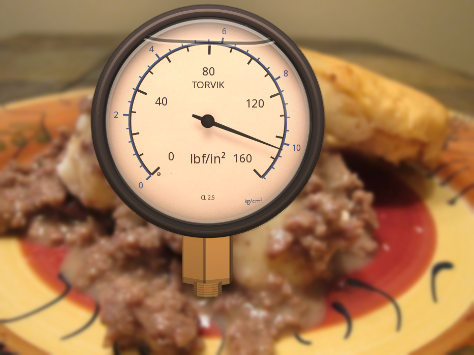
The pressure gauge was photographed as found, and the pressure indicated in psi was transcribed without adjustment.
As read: 145 psi
